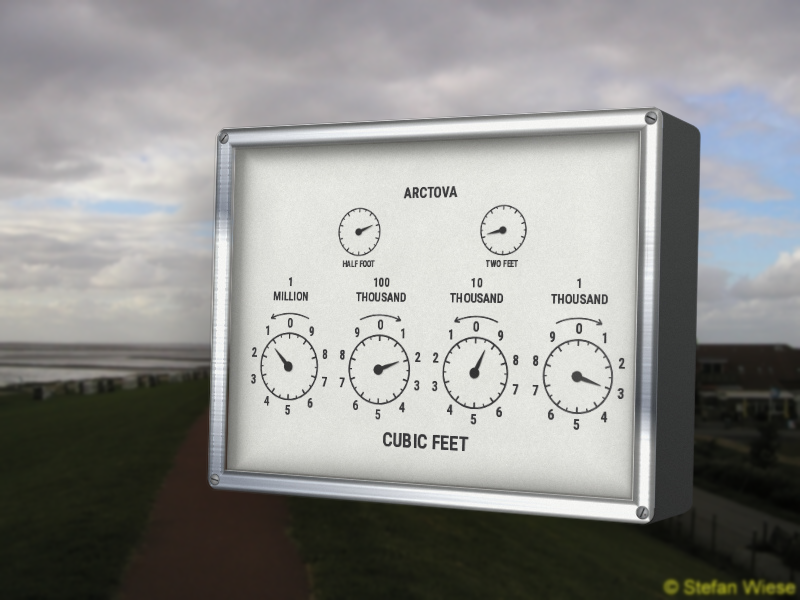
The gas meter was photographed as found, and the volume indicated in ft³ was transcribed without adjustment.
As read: 119300 ft³
